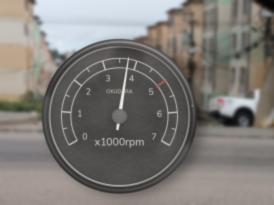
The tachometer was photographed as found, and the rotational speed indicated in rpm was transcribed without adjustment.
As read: 3750 rpm
